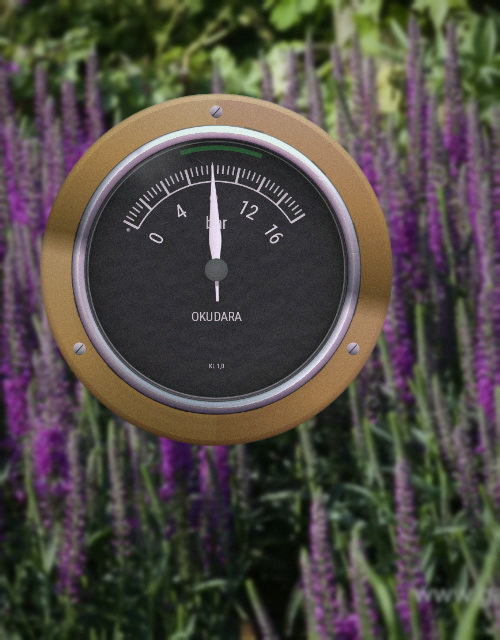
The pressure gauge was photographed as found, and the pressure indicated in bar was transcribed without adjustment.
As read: 8 bar
